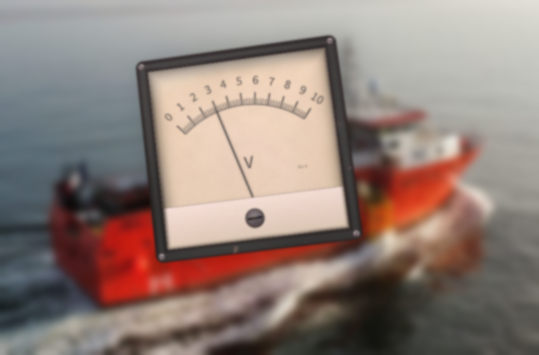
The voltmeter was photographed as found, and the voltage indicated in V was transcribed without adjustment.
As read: 3 V
